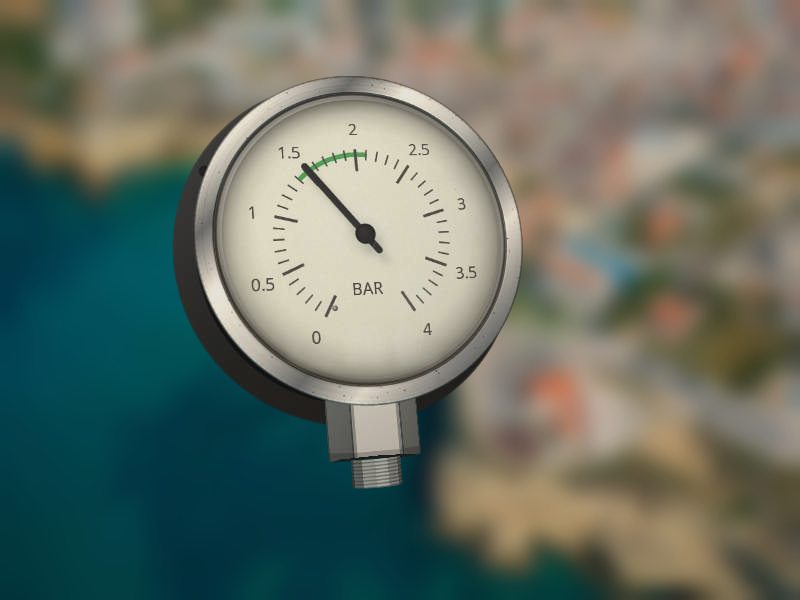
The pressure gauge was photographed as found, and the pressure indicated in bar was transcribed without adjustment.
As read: 1.5 bar
